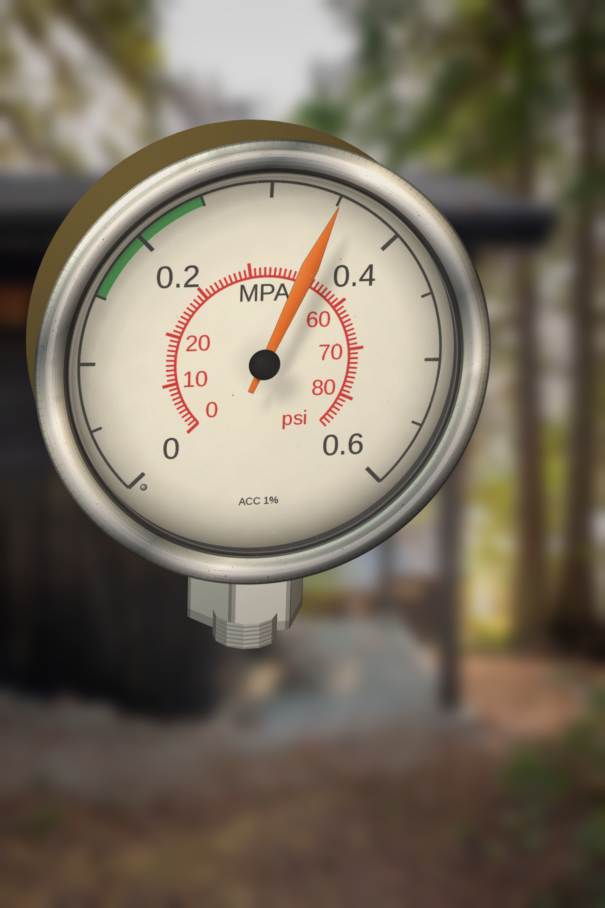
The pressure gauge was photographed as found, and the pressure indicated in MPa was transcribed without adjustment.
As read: 0.35 MPa
